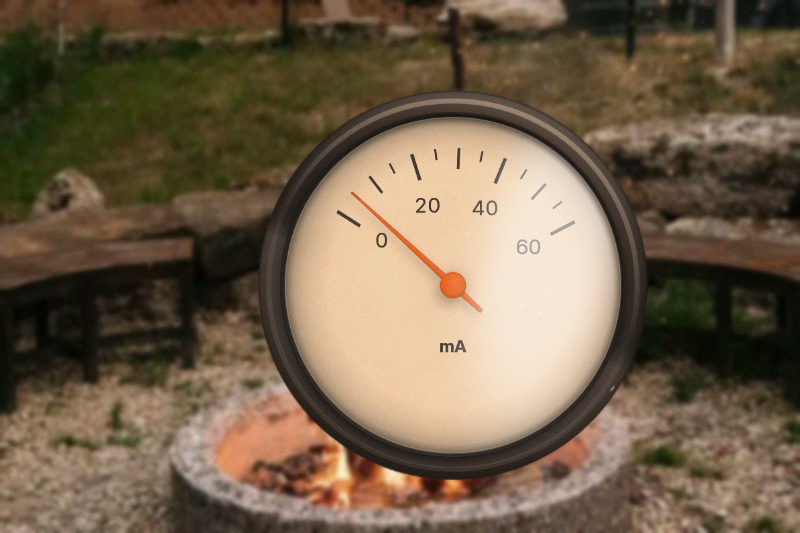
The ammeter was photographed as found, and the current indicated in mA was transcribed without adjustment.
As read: 5 mA
